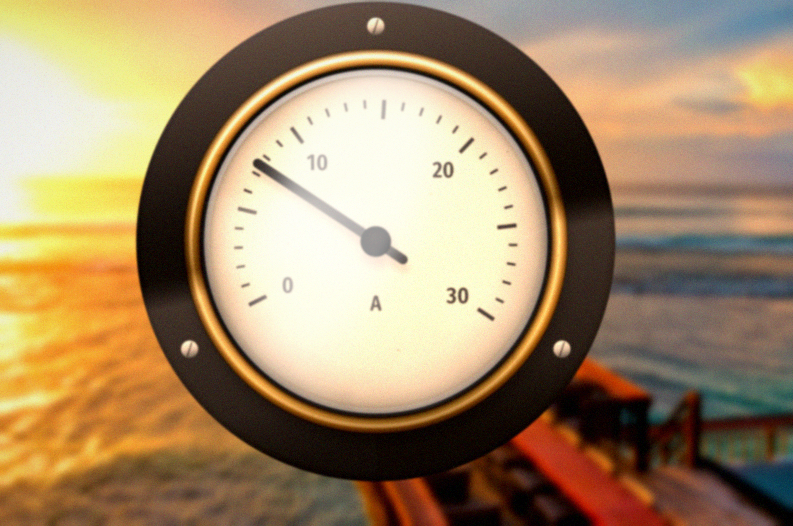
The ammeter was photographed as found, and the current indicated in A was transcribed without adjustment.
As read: 7.5 A
